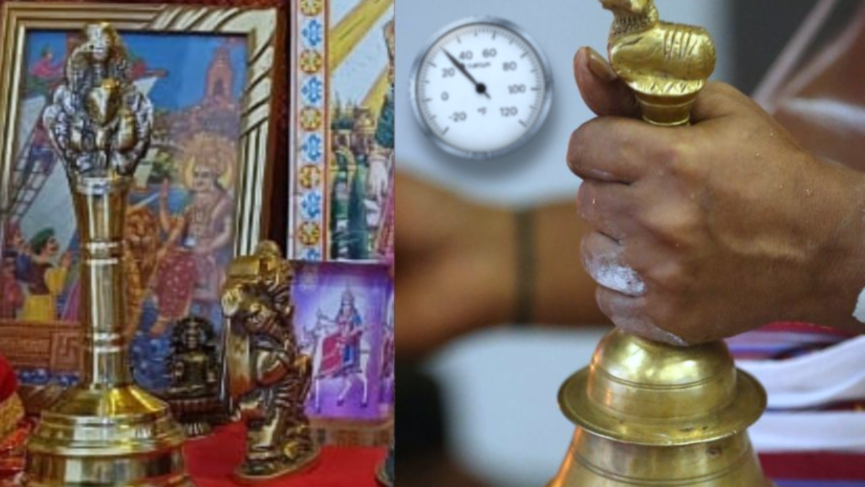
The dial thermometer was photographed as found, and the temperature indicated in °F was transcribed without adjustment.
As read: 30 °F
